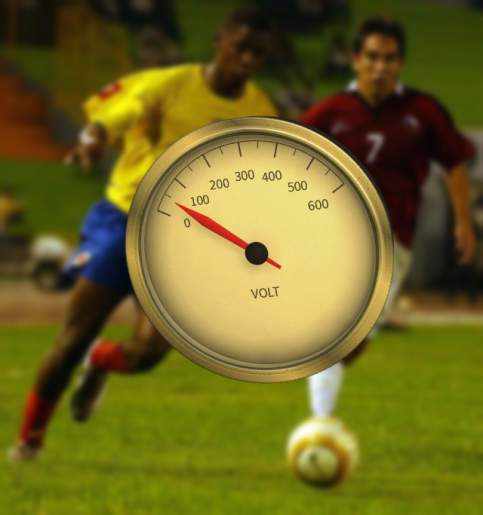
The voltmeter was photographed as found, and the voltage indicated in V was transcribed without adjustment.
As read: 50 V
